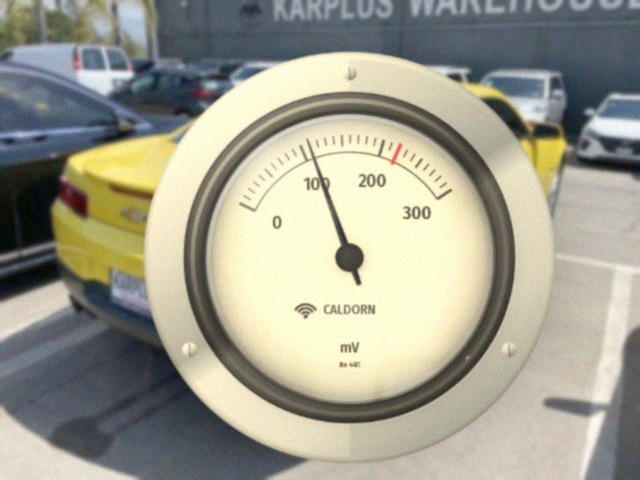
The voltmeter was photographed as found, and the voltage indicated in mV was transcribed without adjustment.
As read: 110 mV
